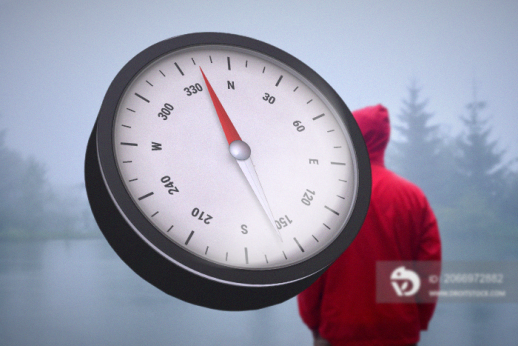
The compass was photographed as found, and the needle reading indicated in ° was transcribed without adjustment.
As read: 340 °
